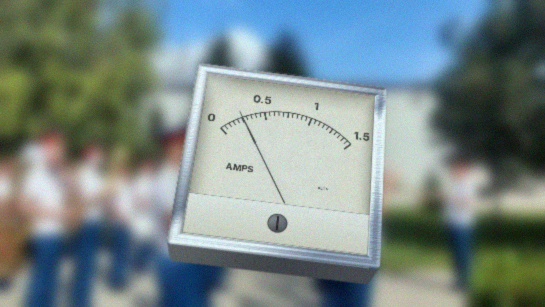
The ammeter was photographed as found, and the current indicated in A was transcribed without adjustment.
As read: 0.25 A
